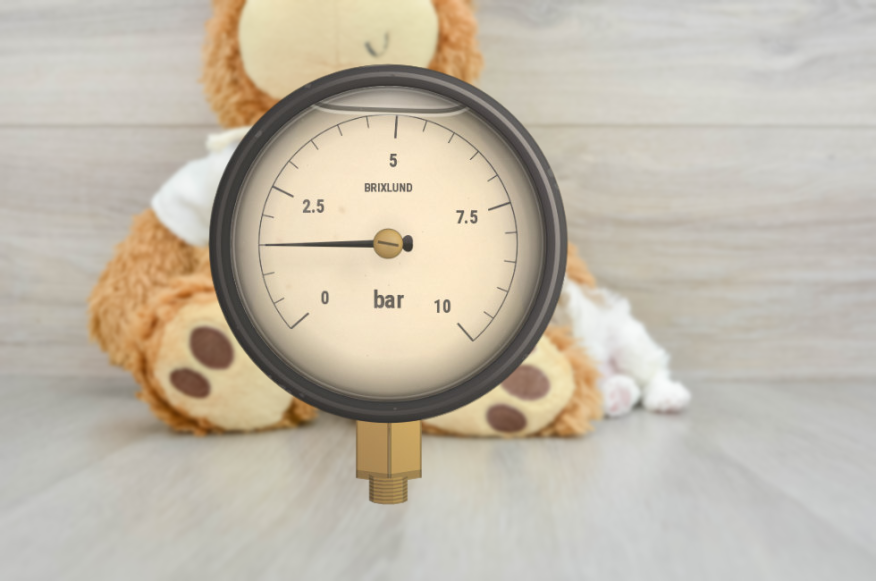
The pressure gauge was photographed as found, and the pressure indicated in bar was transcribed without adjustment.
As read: 1.5 bar
